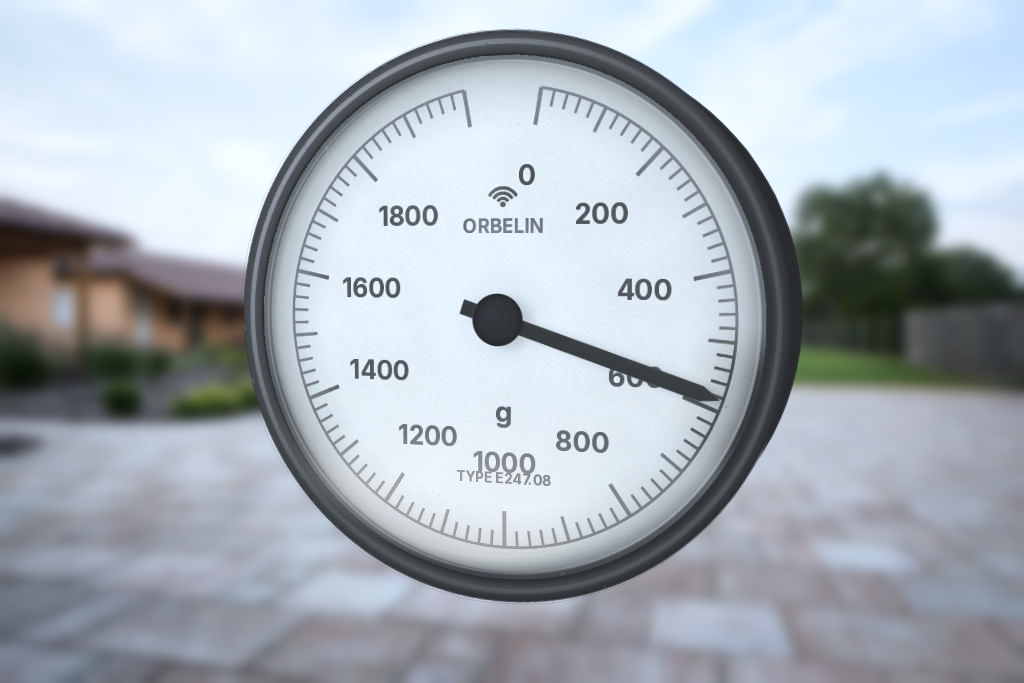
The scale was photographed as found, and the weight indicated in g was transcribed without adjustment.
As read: 580 g
